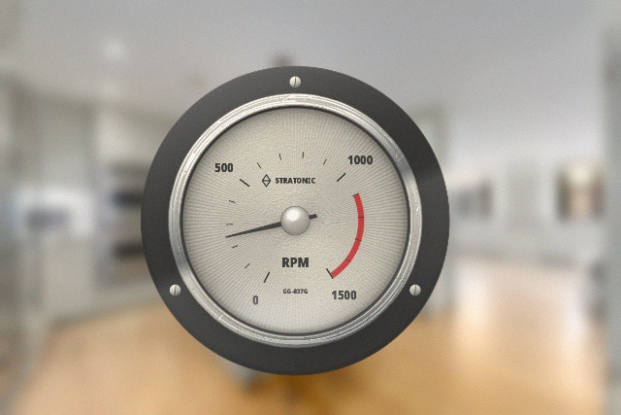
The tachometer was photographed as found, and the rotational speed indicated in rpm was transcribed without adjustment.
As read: 250 rpm
